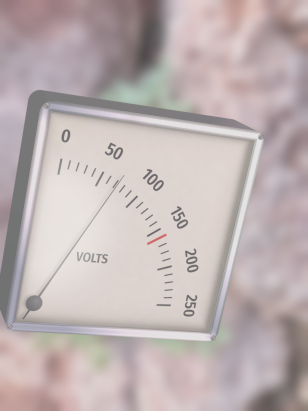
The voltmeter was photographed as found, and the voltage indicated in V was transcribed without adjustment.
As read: 70 V
